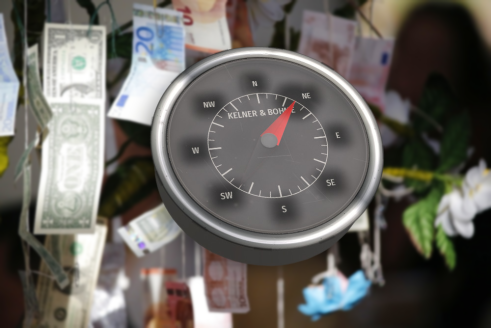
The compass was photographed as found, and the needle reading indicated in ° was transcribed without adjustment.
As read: 40 °
